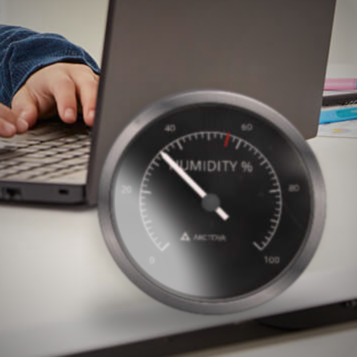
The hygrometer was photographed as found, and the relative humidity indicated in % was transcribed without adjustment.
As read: 34 %
